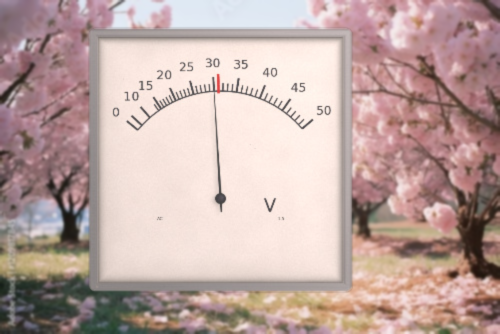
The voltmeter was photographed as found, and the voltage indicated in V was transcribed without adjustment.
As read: 30 V
